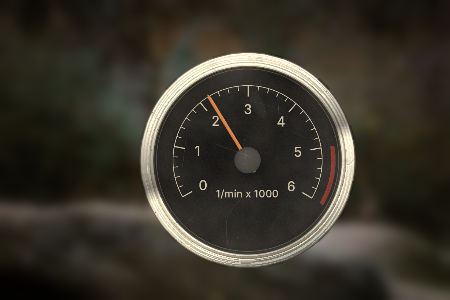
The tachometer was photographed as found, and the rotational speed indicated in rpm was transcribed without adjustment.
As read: 2200 rpm
